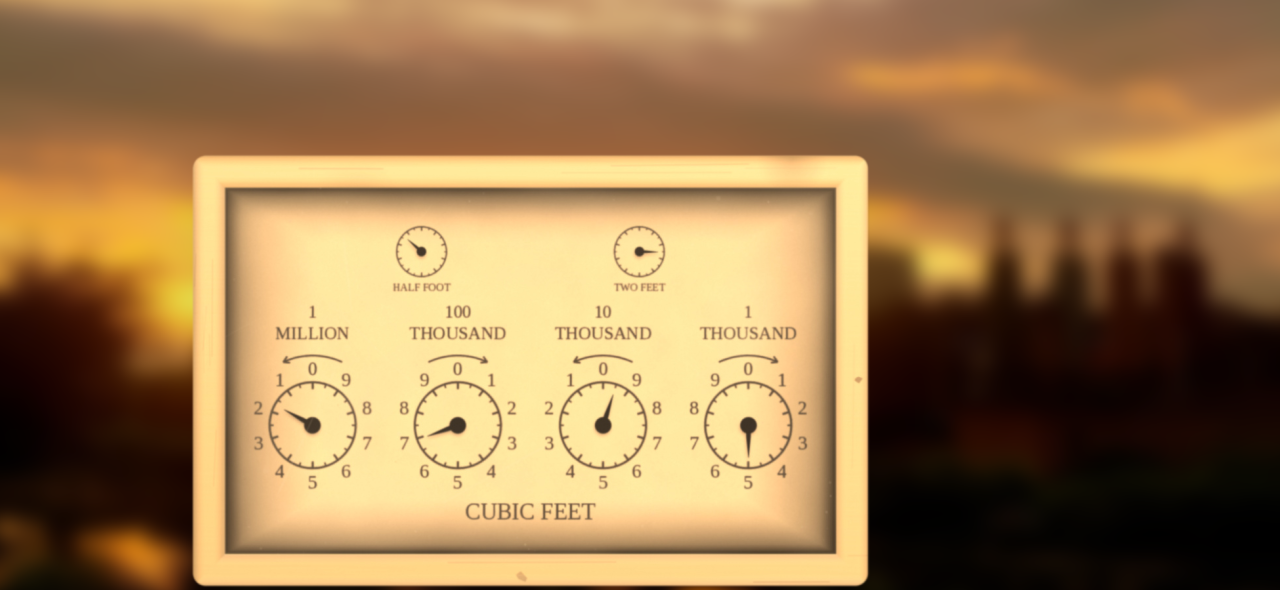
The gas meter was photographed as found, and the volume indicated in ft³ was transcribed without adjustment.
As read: 169500 ft³
